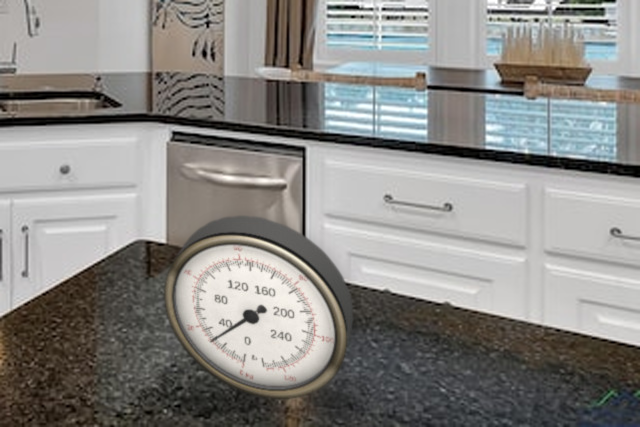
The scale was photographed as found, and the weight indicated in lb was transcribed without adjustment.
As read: 30 lb
